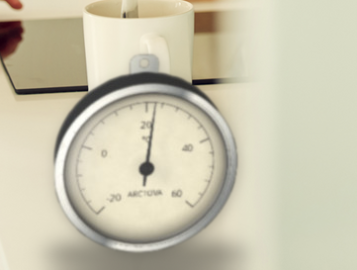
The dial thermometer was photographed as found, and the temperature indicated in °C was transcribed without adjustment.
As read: 22 °C
